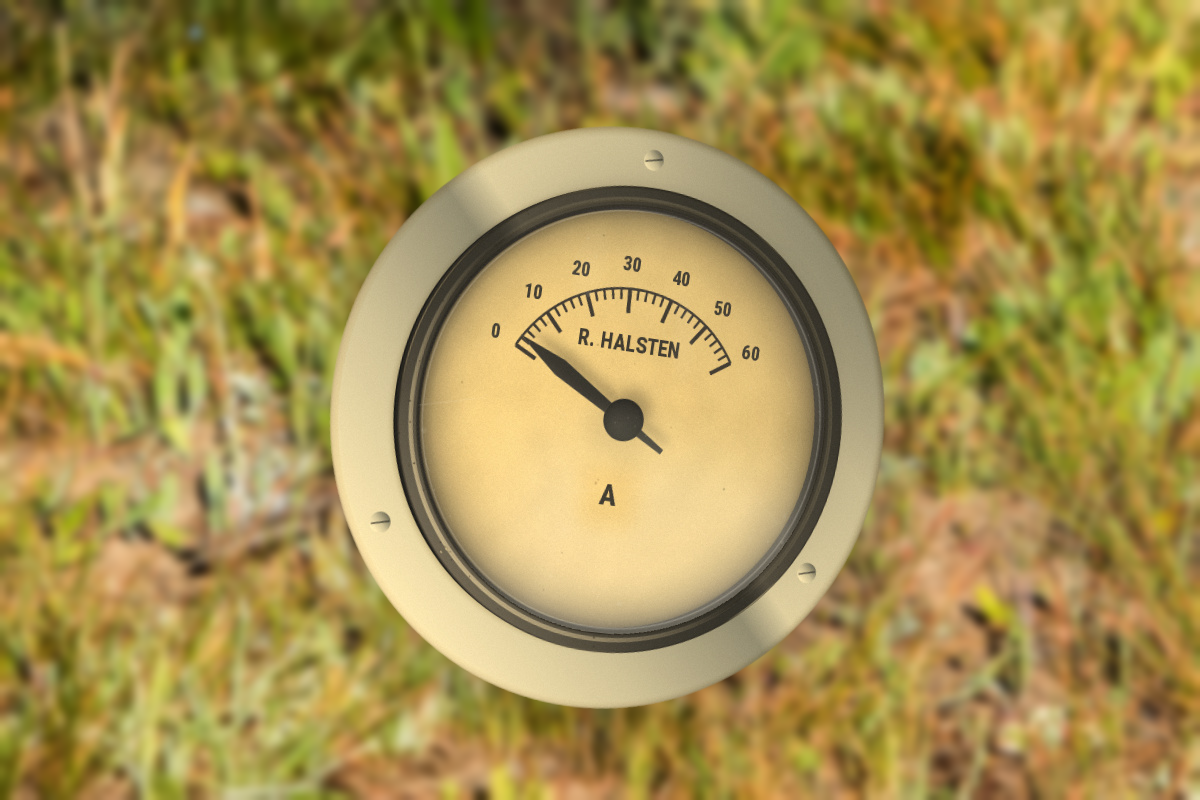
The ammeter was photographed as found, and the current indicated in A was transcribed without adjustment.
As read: 2 A
